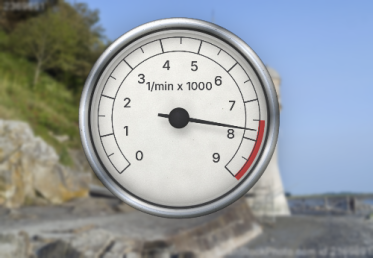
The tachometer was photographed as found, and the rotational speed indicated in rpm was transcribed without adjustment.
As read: 7750 rpm
